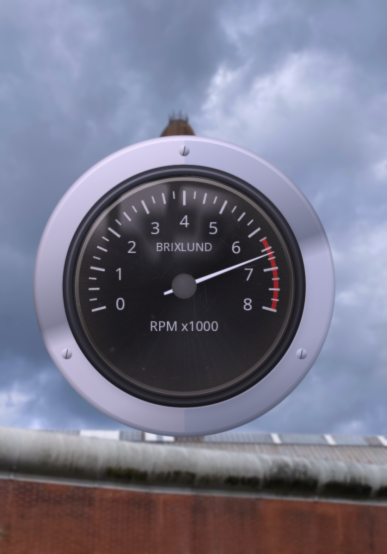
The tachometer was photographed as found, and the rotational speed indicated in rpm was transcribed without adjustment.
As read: 6625 rpm
